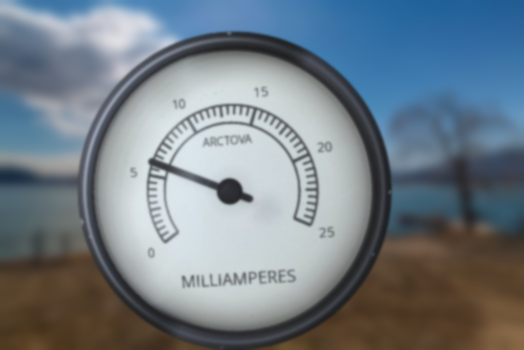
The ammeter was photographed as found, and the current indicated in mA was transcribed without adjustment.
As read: 6 mA
